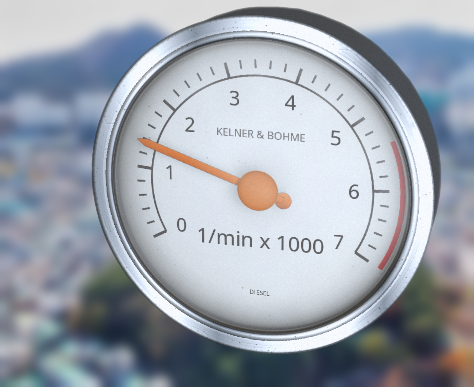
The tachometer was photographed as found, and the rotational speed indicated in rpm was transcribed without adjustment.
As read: 1400 rpm
